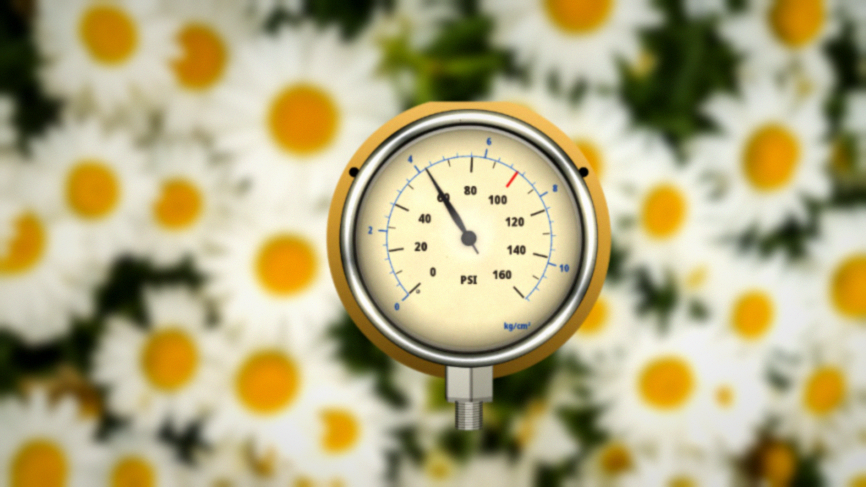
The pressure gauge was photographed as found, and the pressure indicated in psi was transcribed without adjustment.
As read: 60 psi
